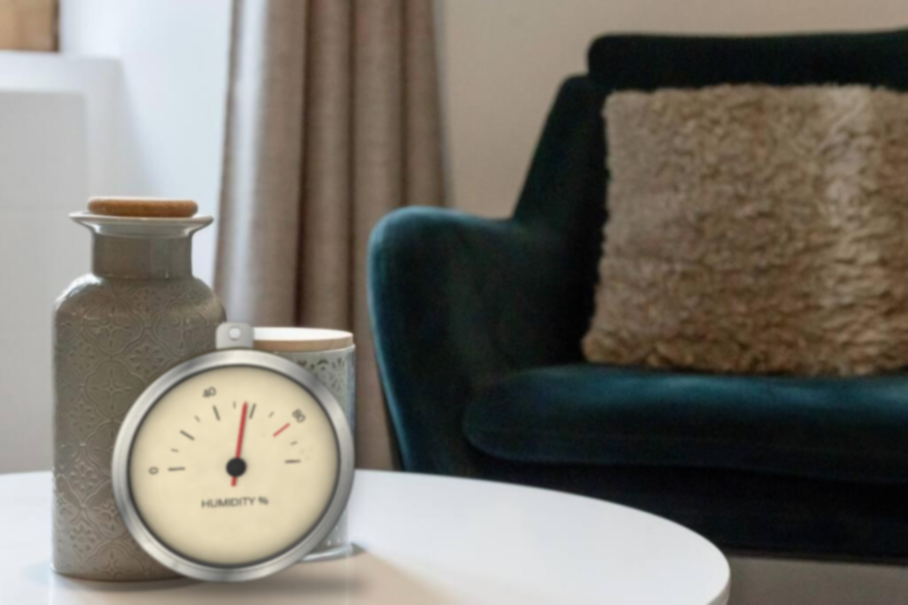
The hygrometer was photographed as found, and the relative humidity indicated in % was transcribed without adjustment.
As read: 55 %
